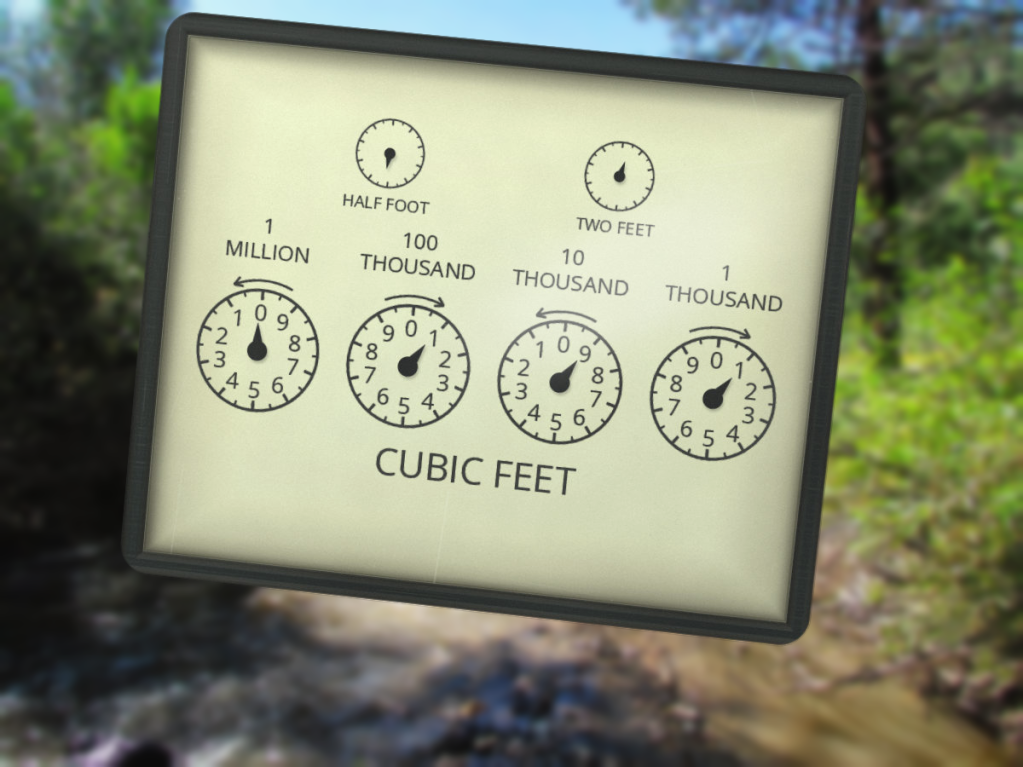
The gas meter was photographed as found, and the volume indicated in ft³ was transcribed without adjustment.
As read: 9100 ft³
